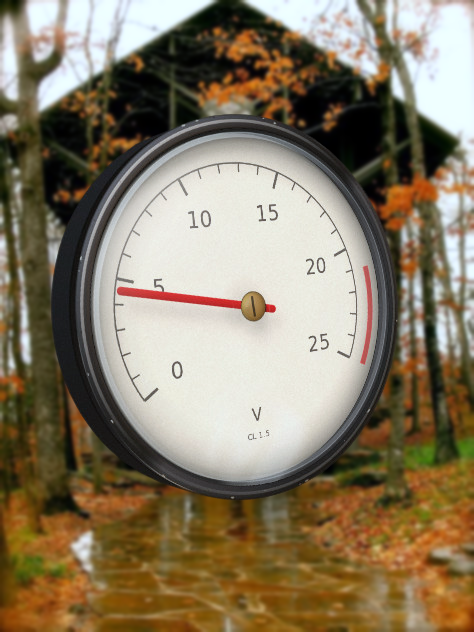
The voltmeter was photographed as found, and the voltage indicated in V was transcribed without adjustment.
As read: 4.5 V
